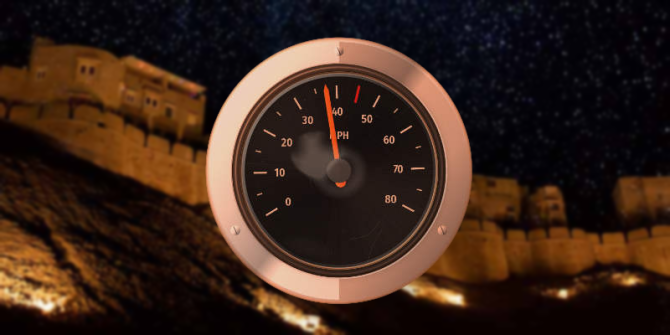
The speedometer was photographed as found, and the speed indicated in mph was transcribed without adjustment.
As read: 37.5 mph
